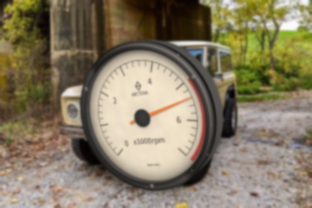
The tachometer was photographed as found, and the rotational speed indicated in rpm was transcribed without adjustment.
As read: 5400 rpm
